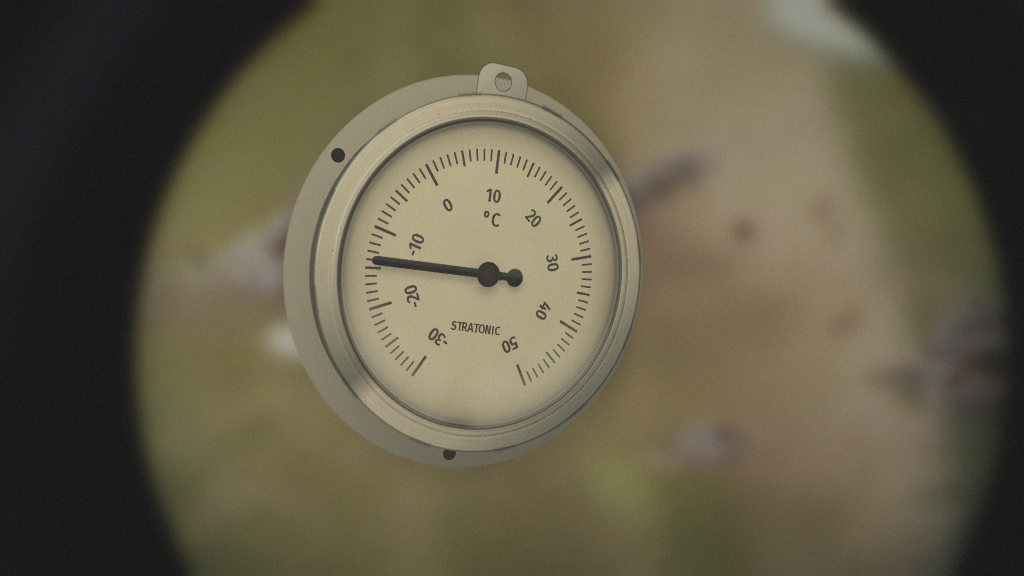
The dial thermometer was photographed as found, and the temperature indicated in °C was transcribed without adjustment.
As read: -14 °C
